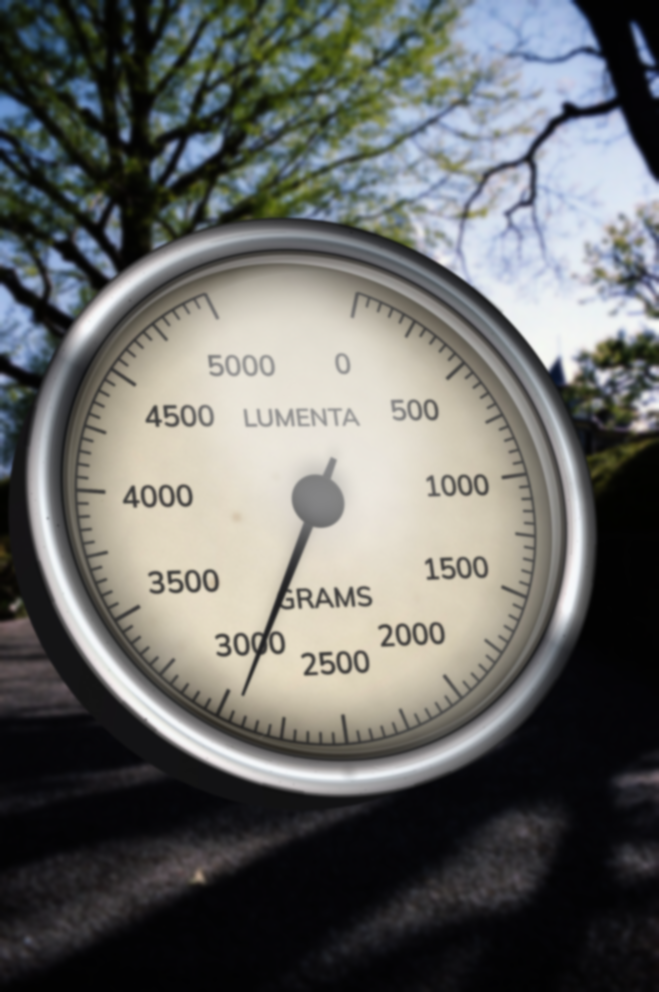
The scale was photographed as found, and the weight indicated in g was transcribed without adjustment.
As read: 2950 g
